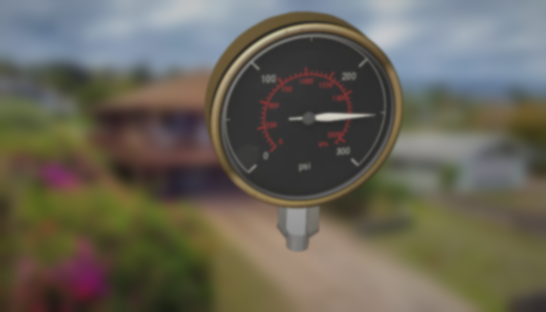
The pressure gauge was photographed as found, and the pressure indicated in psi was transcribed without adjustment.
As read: 250 psi
